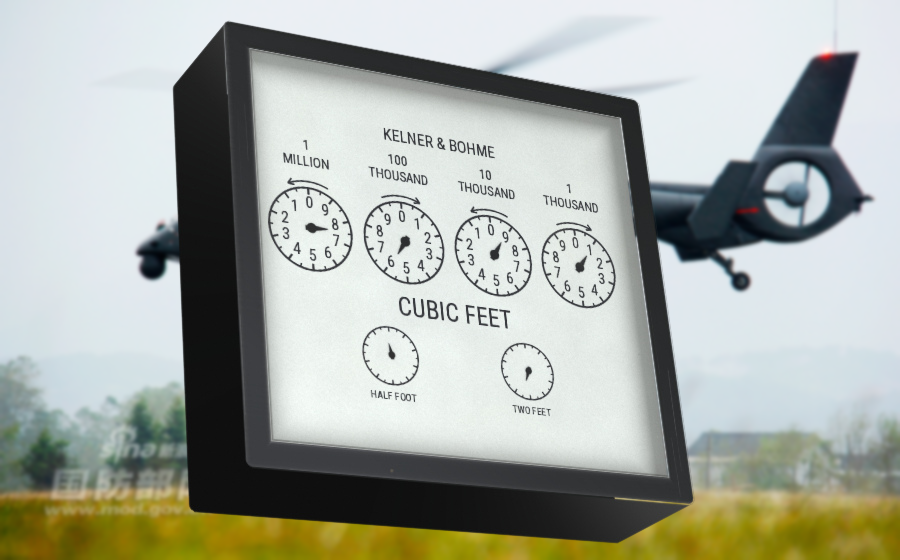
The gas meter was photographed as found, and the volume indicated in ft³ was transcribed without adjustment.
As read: 759100 ft³
